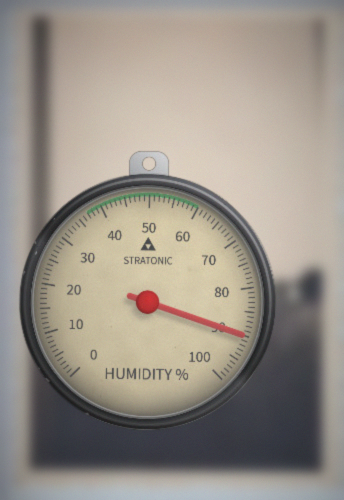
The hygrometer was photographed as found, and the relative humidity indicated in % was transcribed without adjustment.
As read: 90 %
